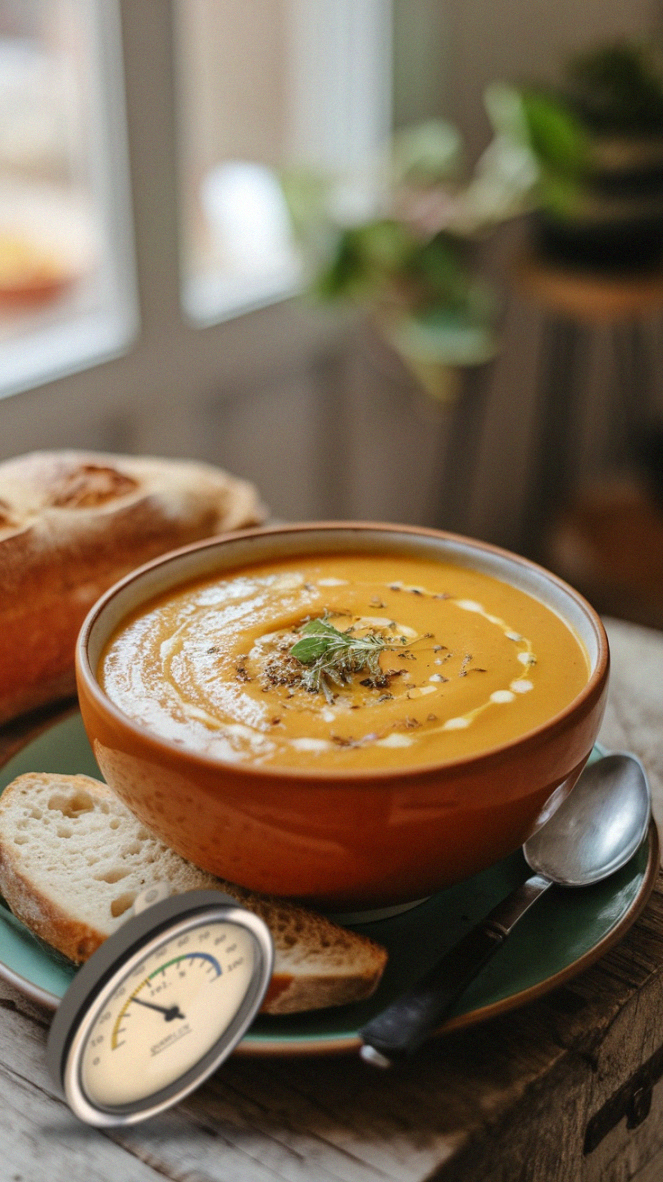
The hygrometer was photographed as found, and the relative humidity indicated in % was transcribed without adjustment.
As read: 30 %
